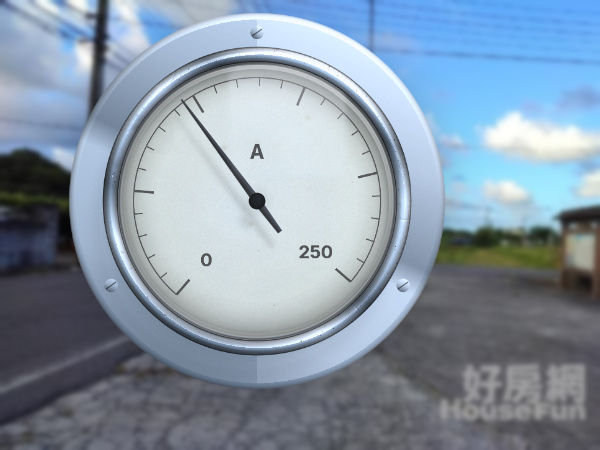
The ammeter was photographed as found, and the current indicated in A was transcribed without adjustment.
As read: 95 A
